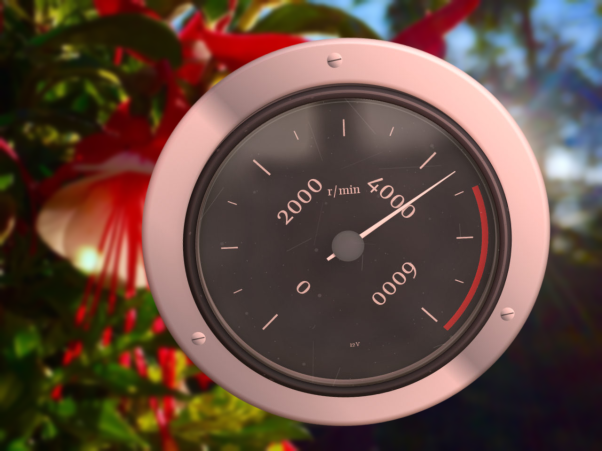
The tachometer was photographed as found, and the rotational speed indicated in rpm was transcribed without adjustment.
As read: 4250 rpm
